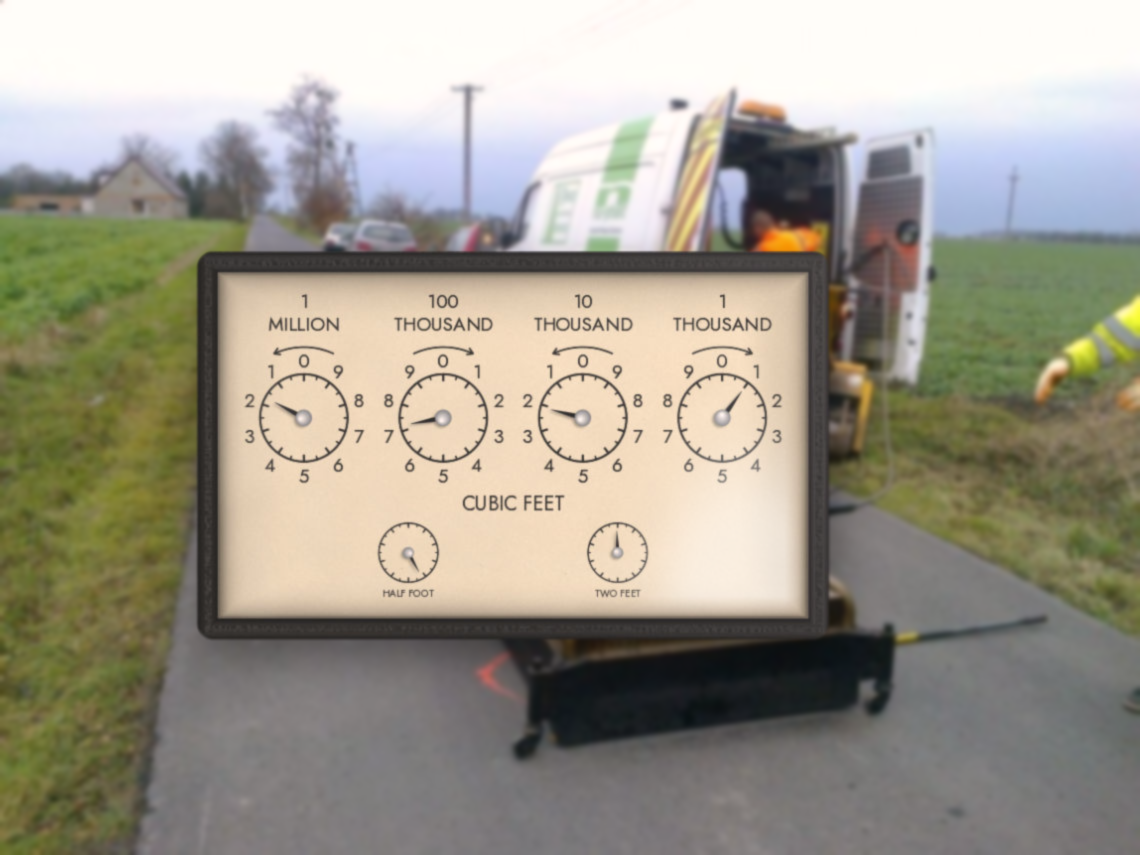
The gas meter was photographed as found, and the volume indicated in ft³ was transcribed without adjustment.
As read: 172100 ft³
